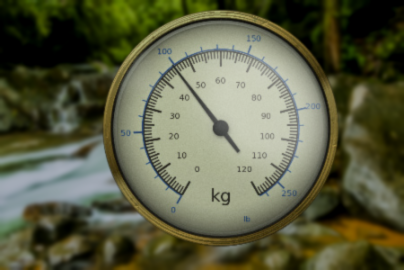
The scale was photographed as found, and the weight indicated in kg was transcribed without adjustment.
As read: 45 kg
